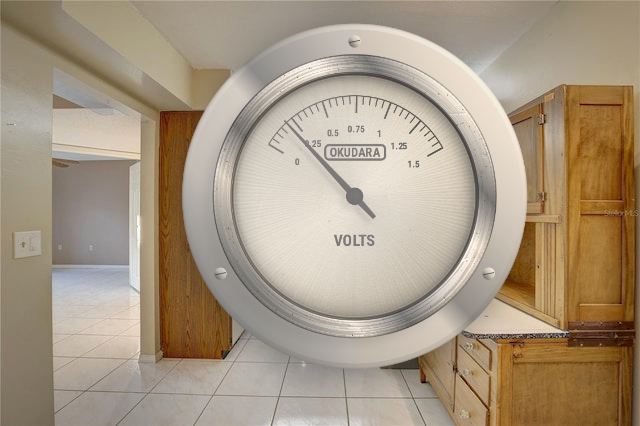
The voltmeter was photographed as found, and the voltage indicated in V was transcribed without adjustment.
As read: 0.2 V
